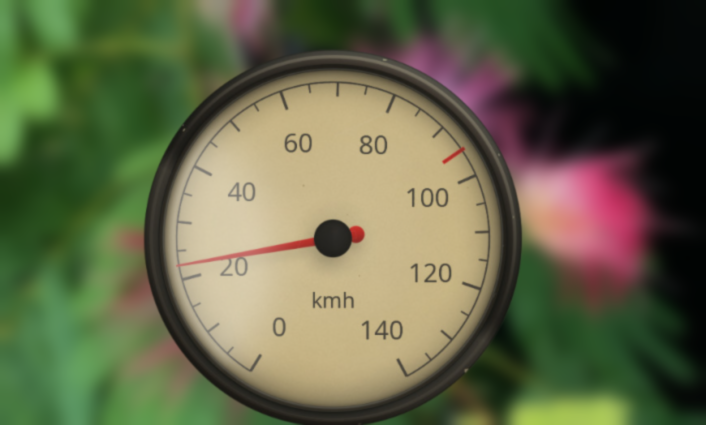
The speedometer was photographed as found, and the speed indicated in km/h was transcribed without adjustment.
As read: 22.5 km/h
